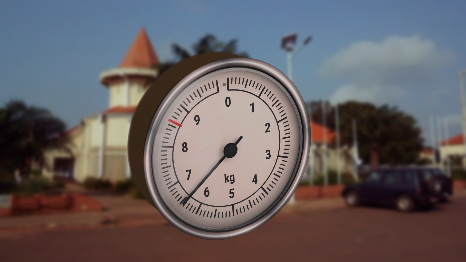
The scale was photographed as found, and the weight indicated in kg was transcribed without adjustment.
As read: 6.5 kg
